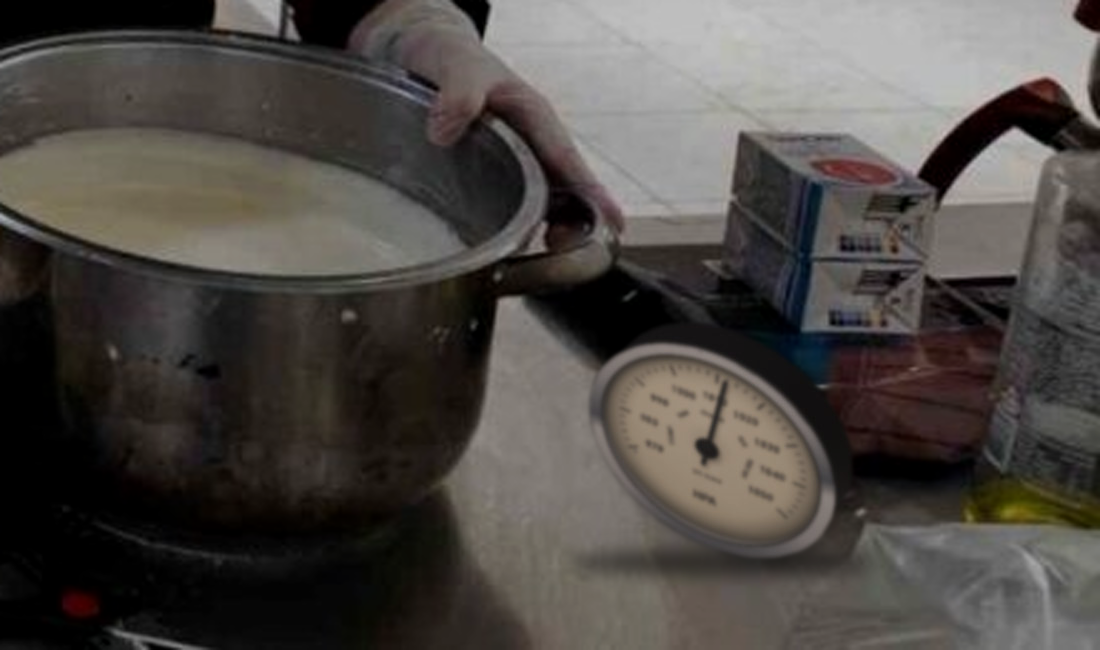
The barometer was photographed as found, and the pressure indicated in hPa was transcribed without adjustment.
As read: 1012 hPa
